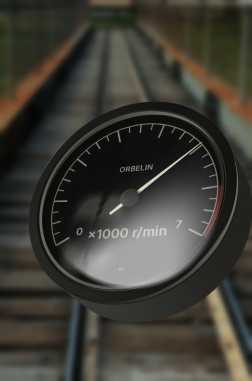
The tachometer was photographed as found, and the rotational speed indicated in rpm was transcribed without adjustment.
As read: 5000 rpm
